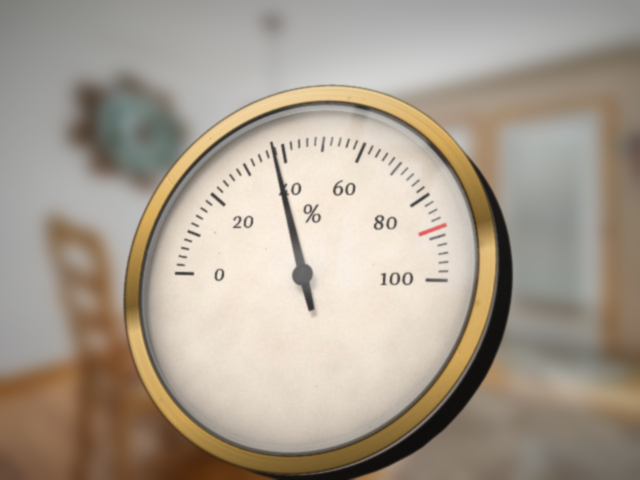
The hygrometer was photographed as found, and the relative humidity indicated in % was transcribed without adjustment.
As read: 38 %
